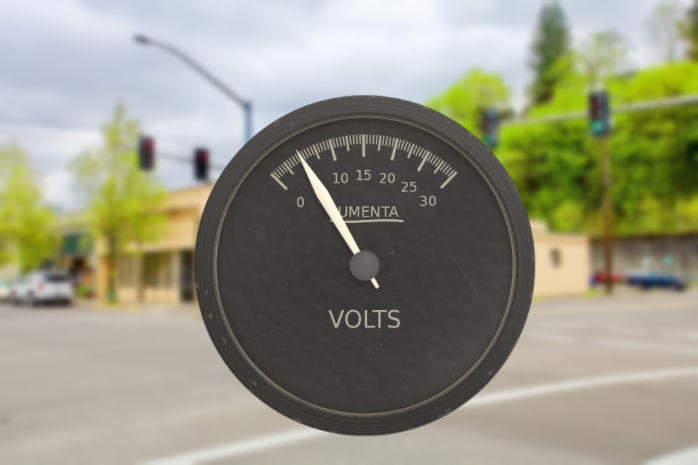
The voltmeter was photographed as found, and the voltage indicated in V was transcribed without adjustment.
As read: 5 V
